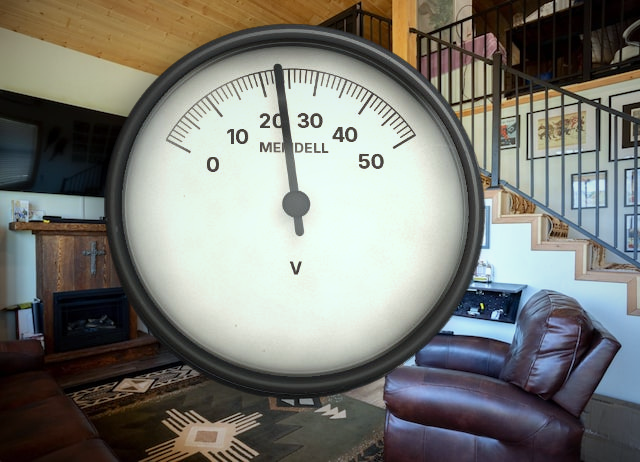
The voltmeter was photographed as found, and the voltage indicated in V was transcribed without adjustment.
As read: 23 V
